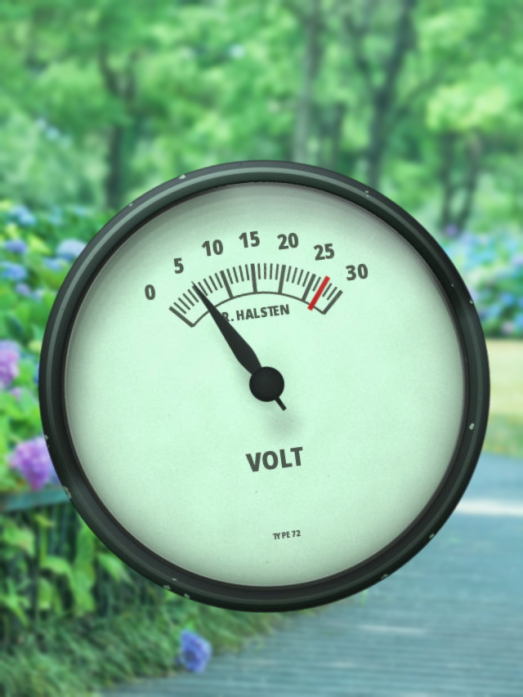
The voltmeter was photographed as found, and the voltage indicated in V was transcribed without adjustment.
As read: 5 V
